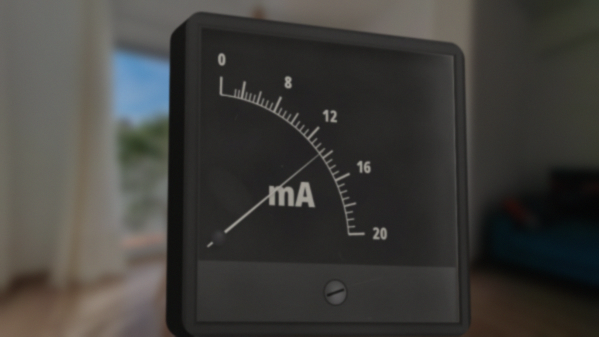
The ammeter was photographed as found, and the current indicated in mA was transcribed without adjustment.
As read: 13.5 mA
